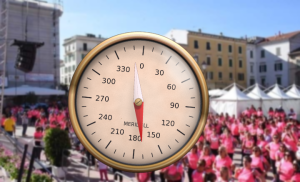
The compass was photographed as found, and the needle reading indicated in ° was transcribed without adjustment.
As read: 170 °
